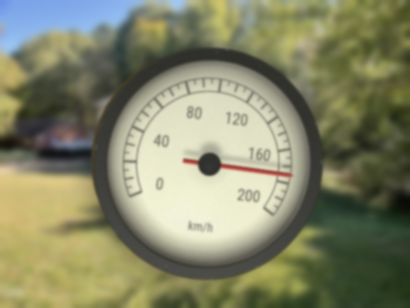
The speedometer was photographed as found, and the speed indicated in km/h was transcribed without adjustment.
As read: 175 km/h
